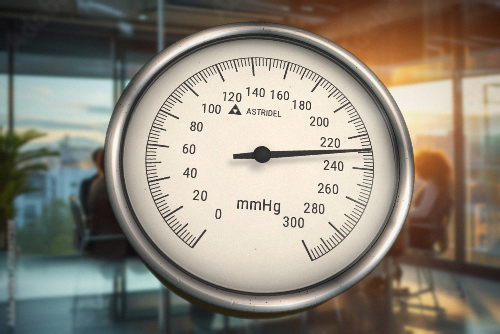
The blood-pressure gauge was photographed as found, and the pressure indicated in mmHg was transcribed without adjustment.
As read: 230 mmHg
